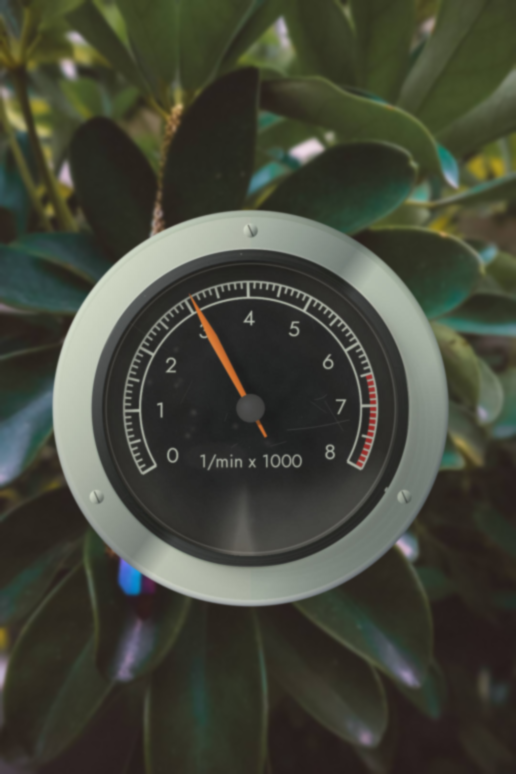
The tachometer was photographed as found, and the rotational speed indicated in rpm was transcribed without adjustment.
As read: 3100 rpm
